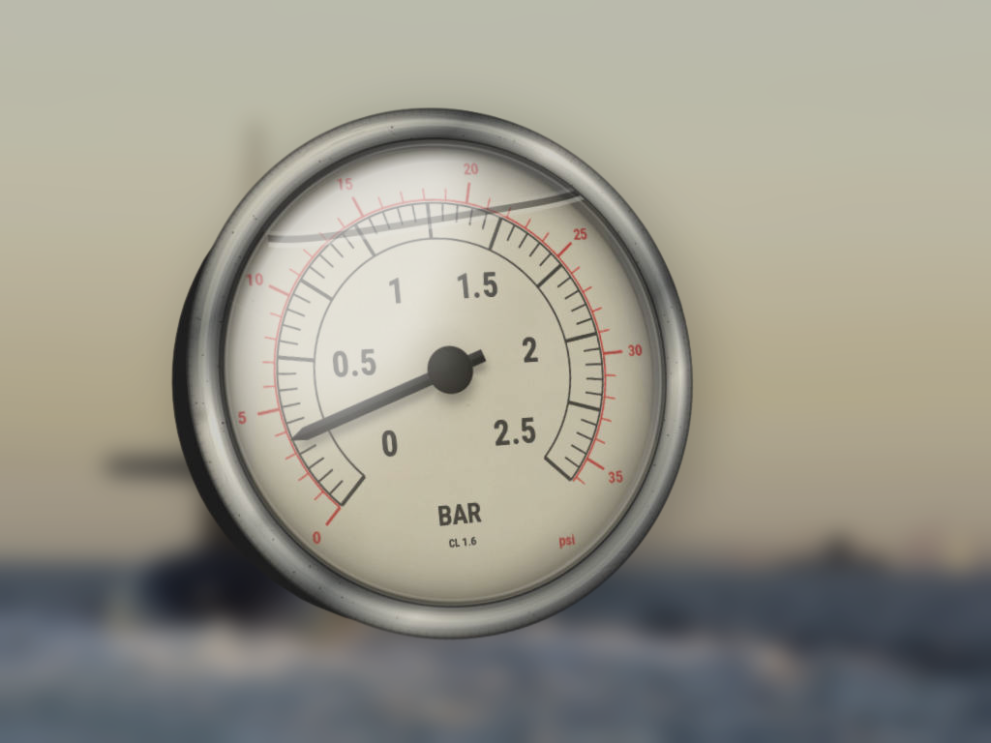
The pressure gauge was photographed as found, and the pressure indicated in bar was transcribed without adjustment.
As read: 0.25 bar
